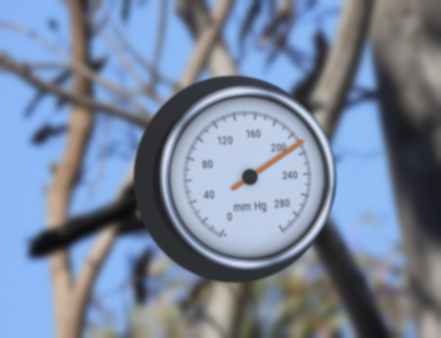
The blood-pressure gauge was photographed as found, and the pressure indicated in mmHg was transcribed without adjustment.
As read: 210 mmHg
